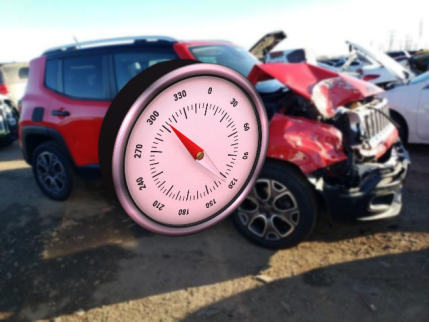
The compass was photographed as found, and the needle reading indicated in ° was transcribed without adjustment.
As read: 305 °
